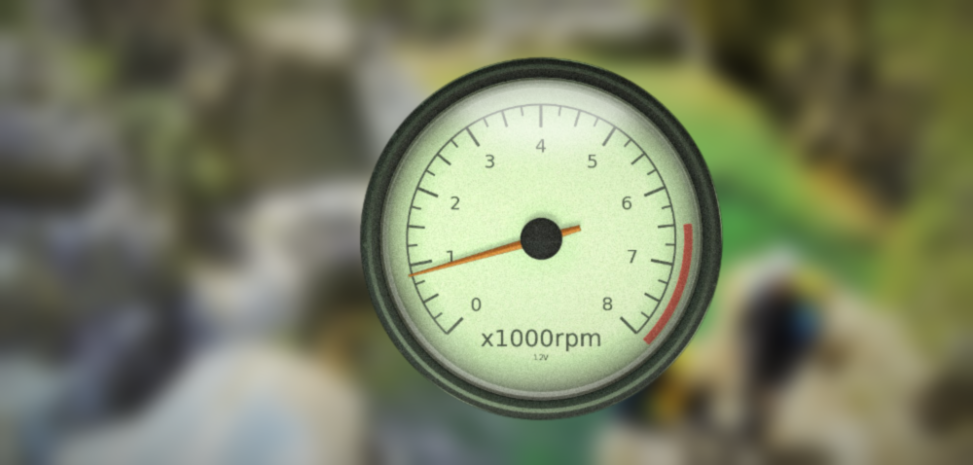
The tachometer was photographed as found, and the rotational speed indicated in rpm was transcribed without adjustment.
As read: 875 rpm
